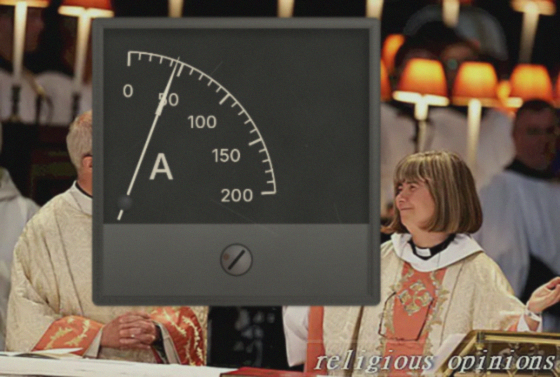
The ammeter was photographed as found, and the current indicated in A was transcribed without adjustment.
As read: 45 A
